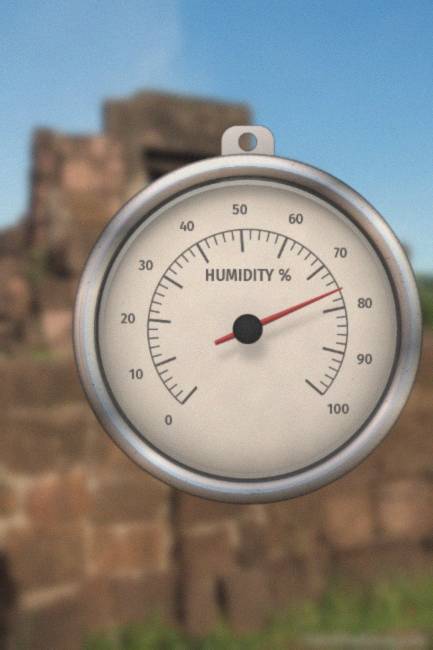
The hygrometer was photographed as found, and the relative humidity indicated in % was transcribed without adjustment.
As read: 76 %
